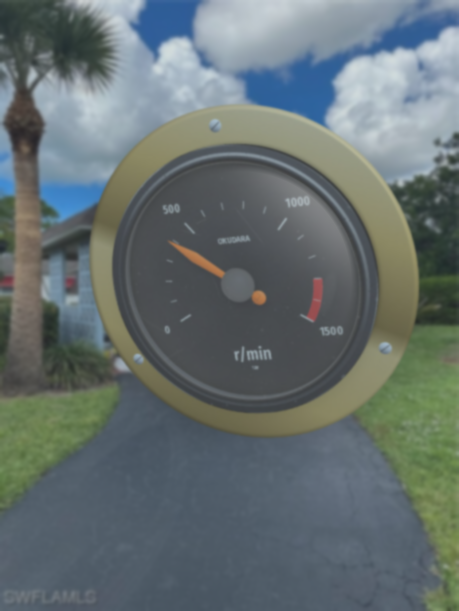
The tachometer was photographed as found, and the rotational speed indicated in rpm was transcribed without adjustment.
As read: 400 rpm
